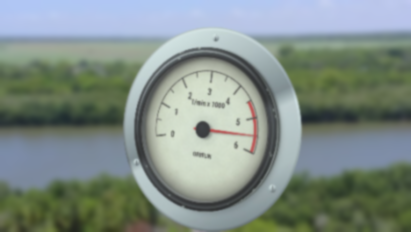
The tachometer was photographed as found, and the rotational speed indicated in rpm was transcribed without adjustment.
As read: 5500 rpm
